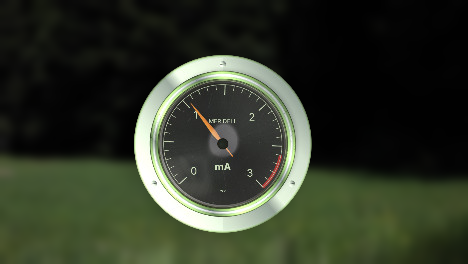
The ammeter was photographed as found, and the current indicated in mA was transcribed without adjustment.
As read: 1.05 mA
